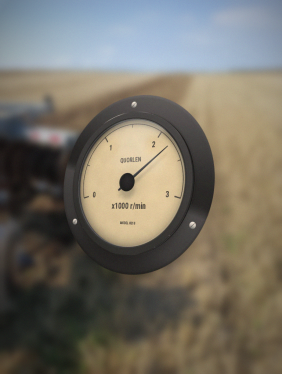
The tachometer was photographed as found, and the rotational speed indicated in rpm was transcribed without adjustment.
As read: 2250 rpm
